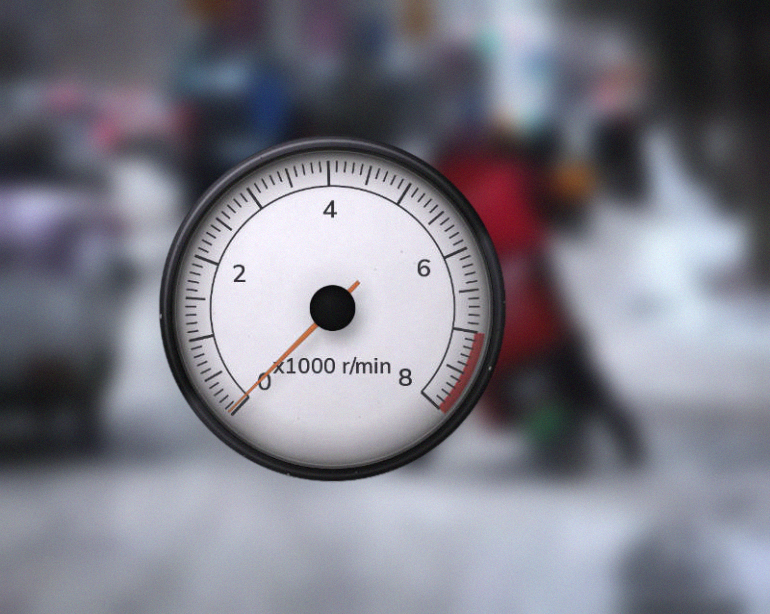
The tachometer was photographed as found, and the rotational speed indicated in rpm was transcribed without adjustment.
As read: 50 rpm
